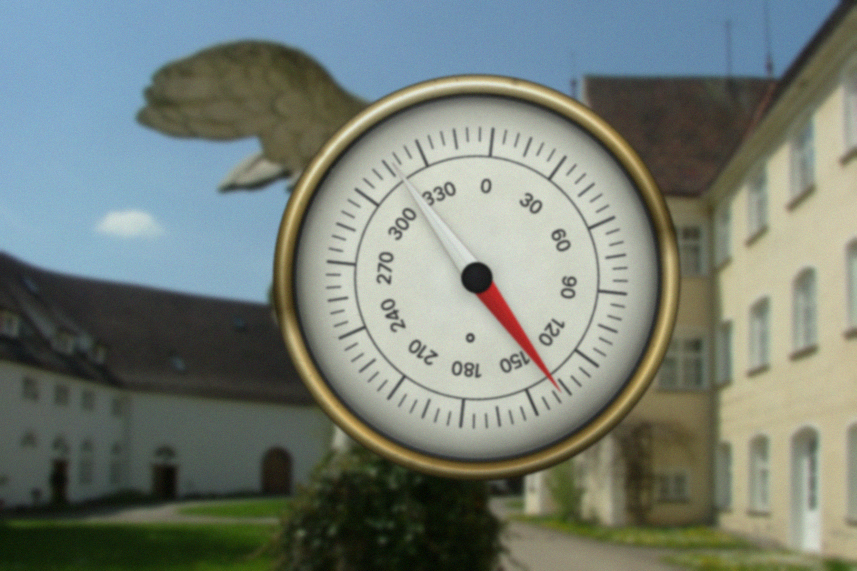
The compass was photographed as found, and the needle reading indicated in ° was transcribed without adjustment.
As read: 137.5 °
